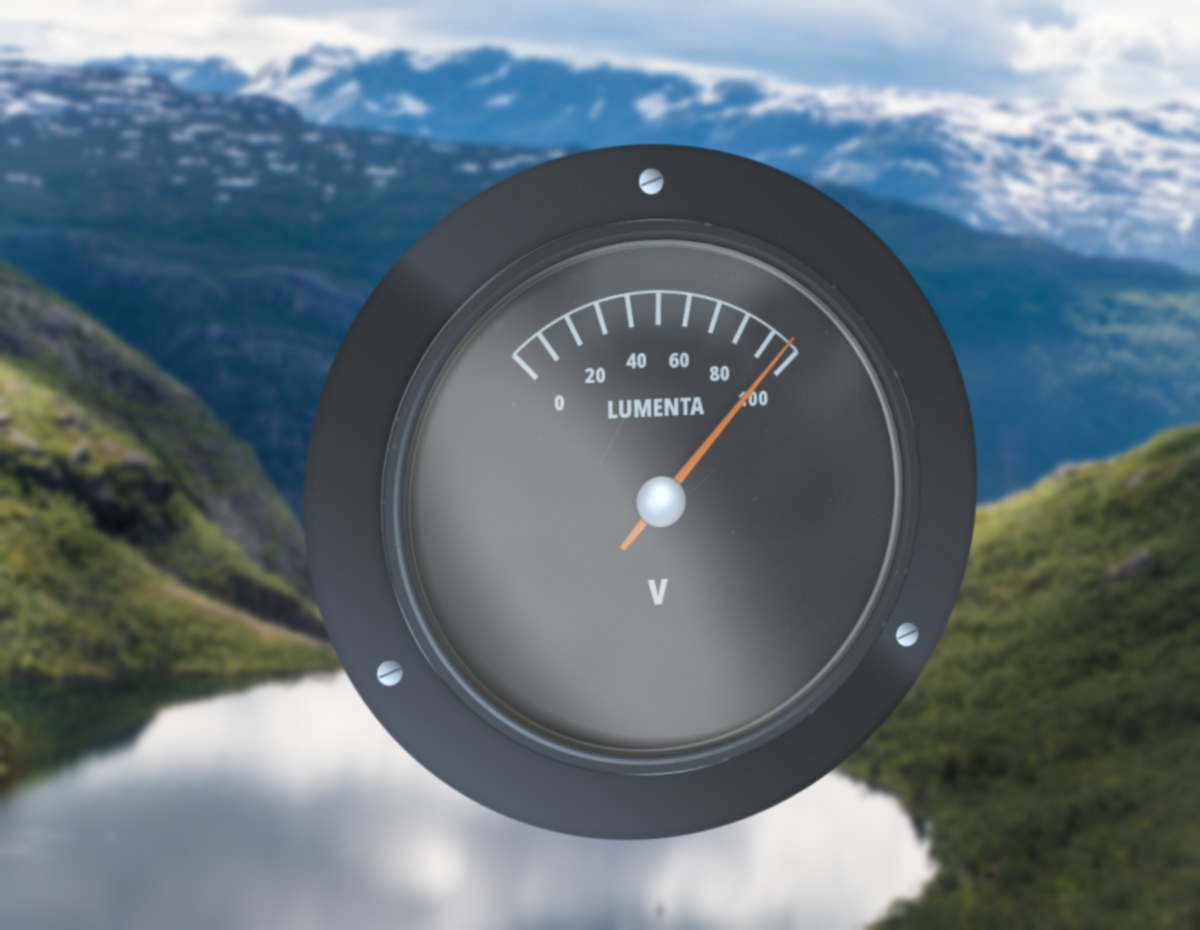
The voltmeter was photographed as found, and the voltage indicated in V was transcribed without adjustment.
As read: 95 V
